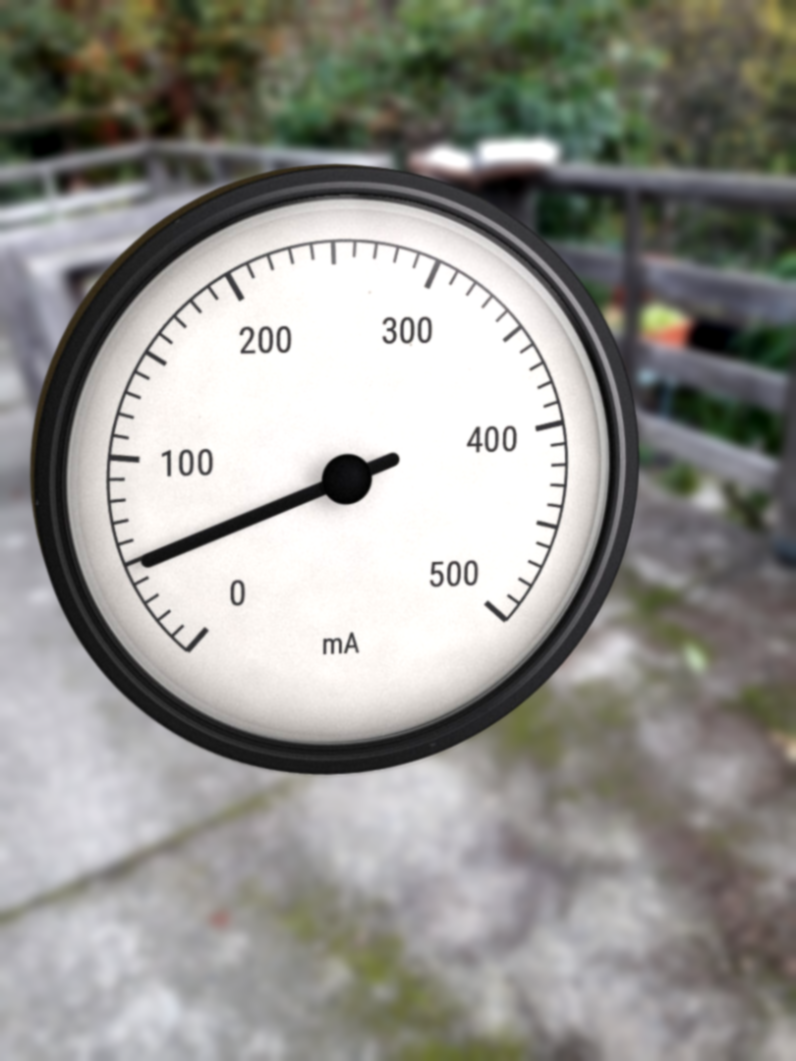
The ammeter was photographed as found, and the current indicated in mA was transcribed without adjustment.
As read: 50 mA
